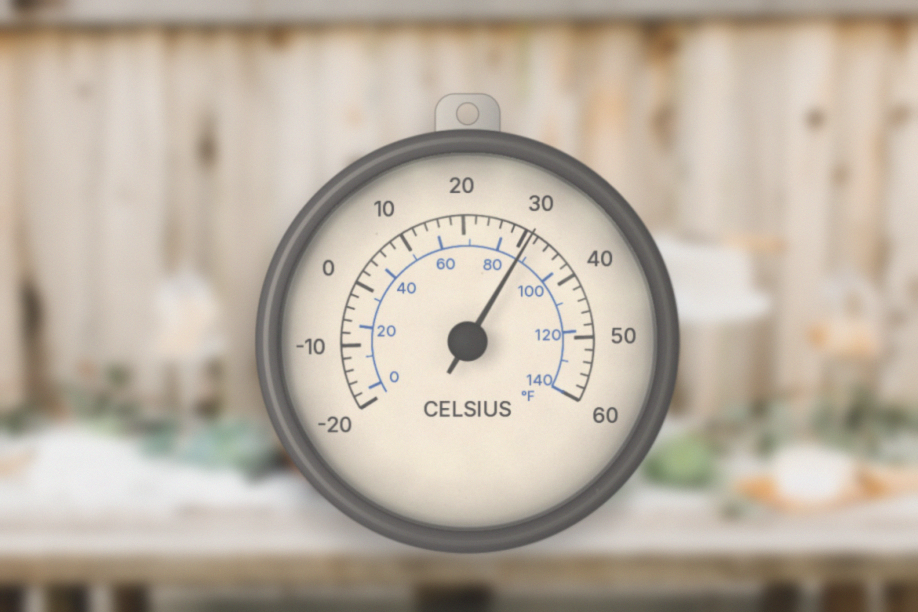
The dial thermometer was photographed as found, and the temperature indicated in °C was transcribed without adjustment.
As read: 31 °C
